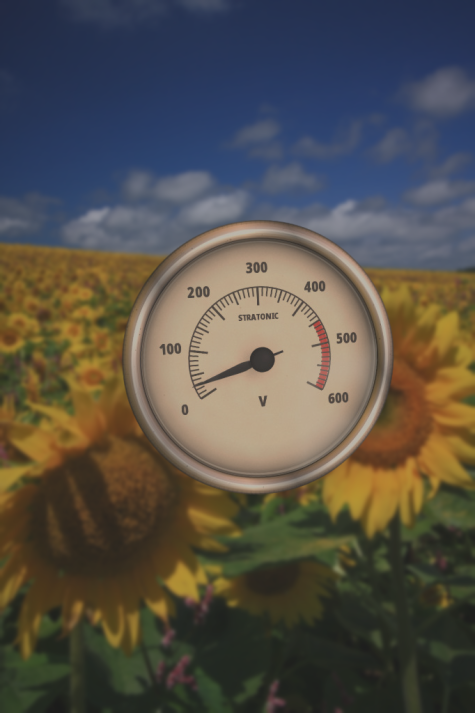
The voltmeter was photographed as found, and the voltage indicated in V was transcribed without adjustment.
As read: 30 V
